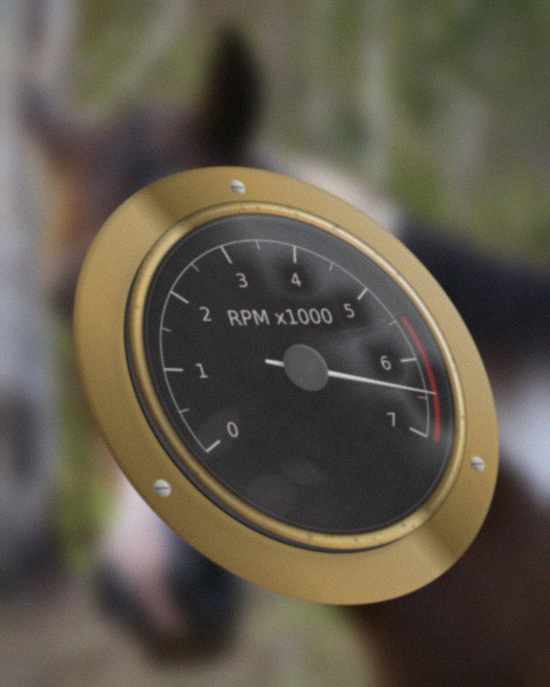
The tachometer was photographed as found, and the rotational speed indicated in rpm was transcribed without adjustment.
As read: 6500 rpm
